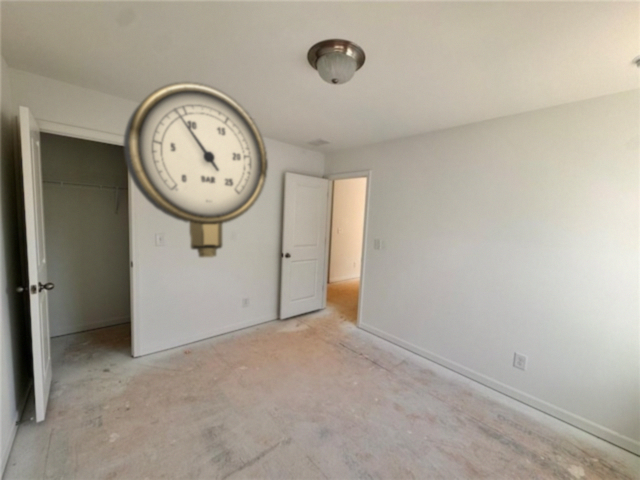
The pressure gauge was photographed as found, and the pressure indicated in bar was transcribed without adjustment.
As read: 9 bar
